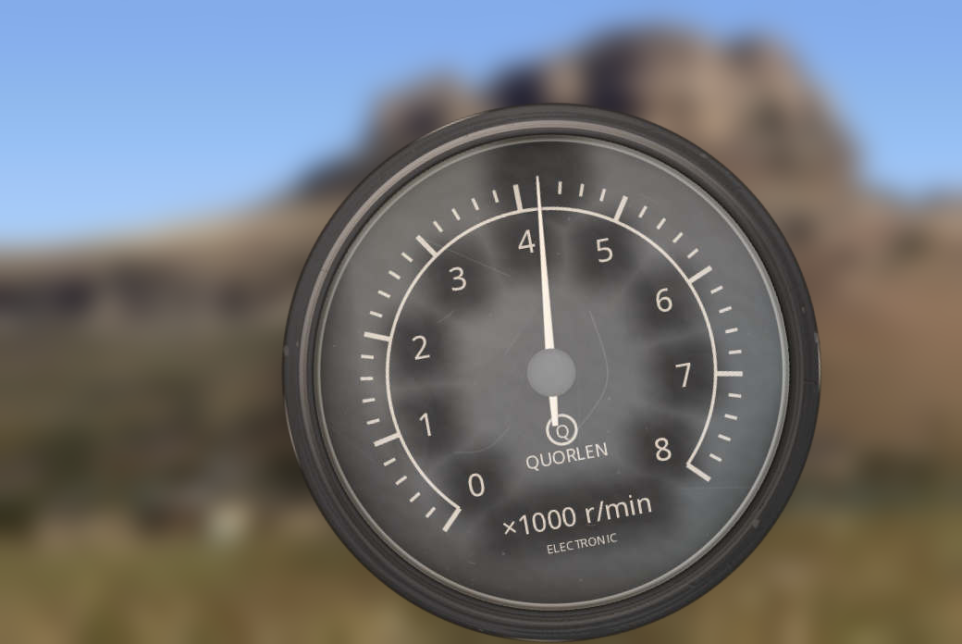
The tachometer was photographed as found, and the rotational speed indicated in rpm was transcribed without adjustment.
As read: 4200 rpm
